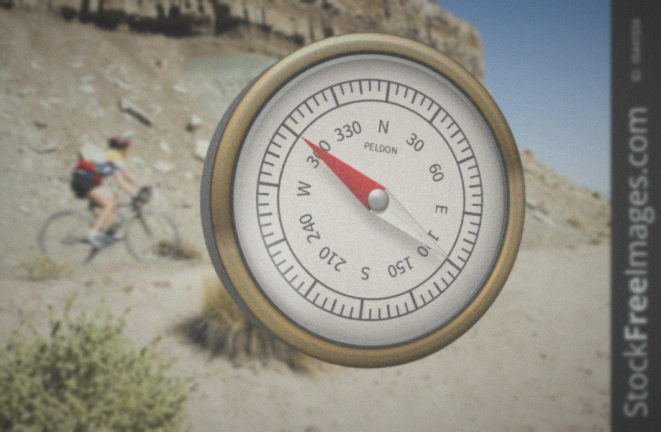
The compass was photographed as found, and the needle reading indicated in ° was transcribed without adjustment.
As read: 300 °
